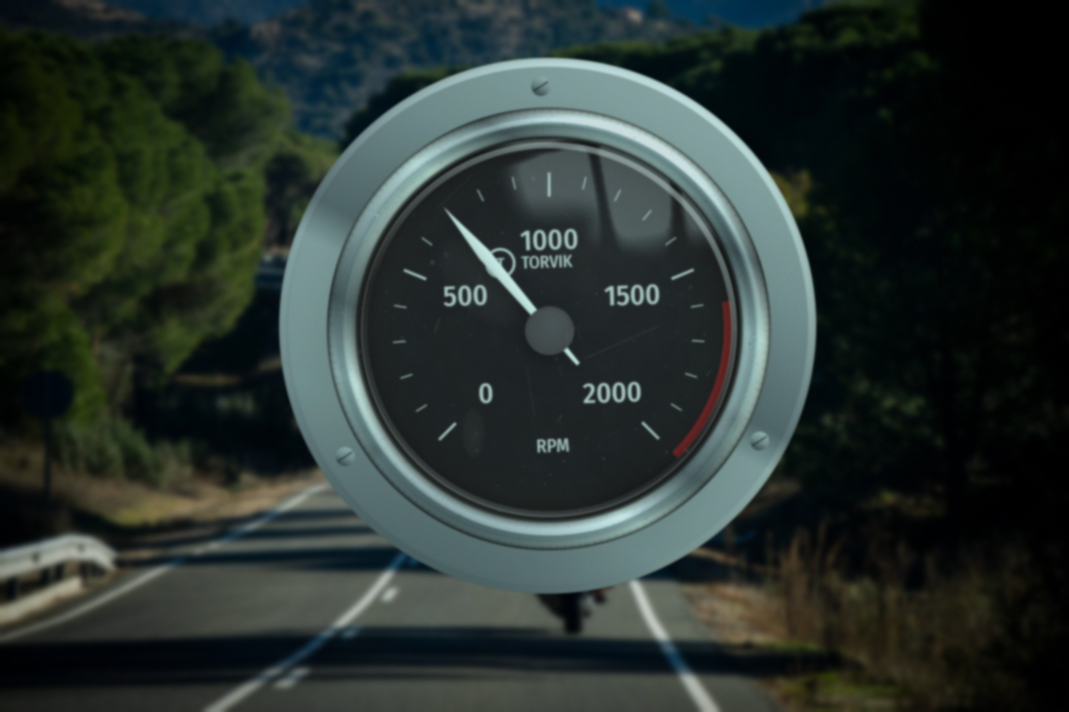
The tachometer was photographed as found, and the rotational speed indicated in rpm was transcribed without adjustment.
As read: 700 rpm
